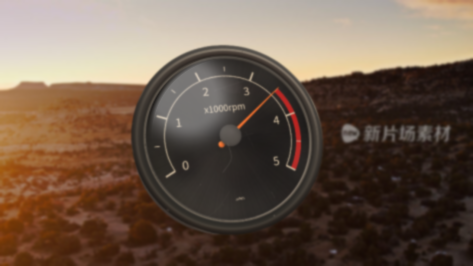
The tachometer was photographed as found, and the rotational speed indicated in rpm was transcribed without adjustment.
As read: 3500 rpm
